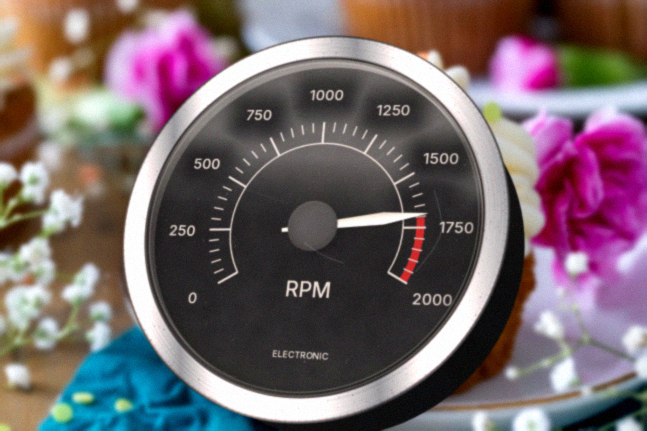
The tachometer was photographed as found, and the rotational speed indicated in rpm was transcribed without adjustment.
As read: 1700 rpm
